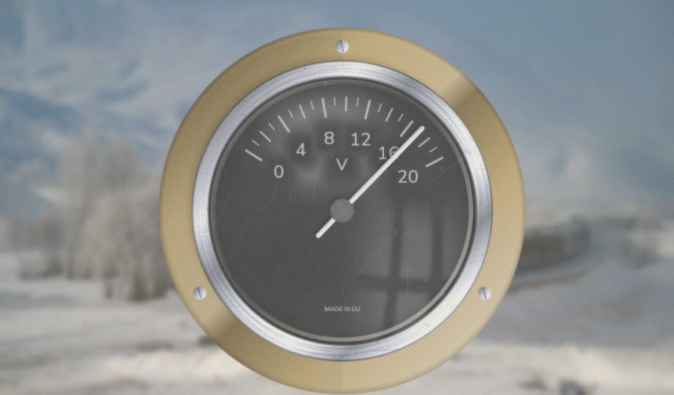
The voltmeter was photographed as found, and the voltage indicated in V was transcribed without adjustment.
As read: 17 V
